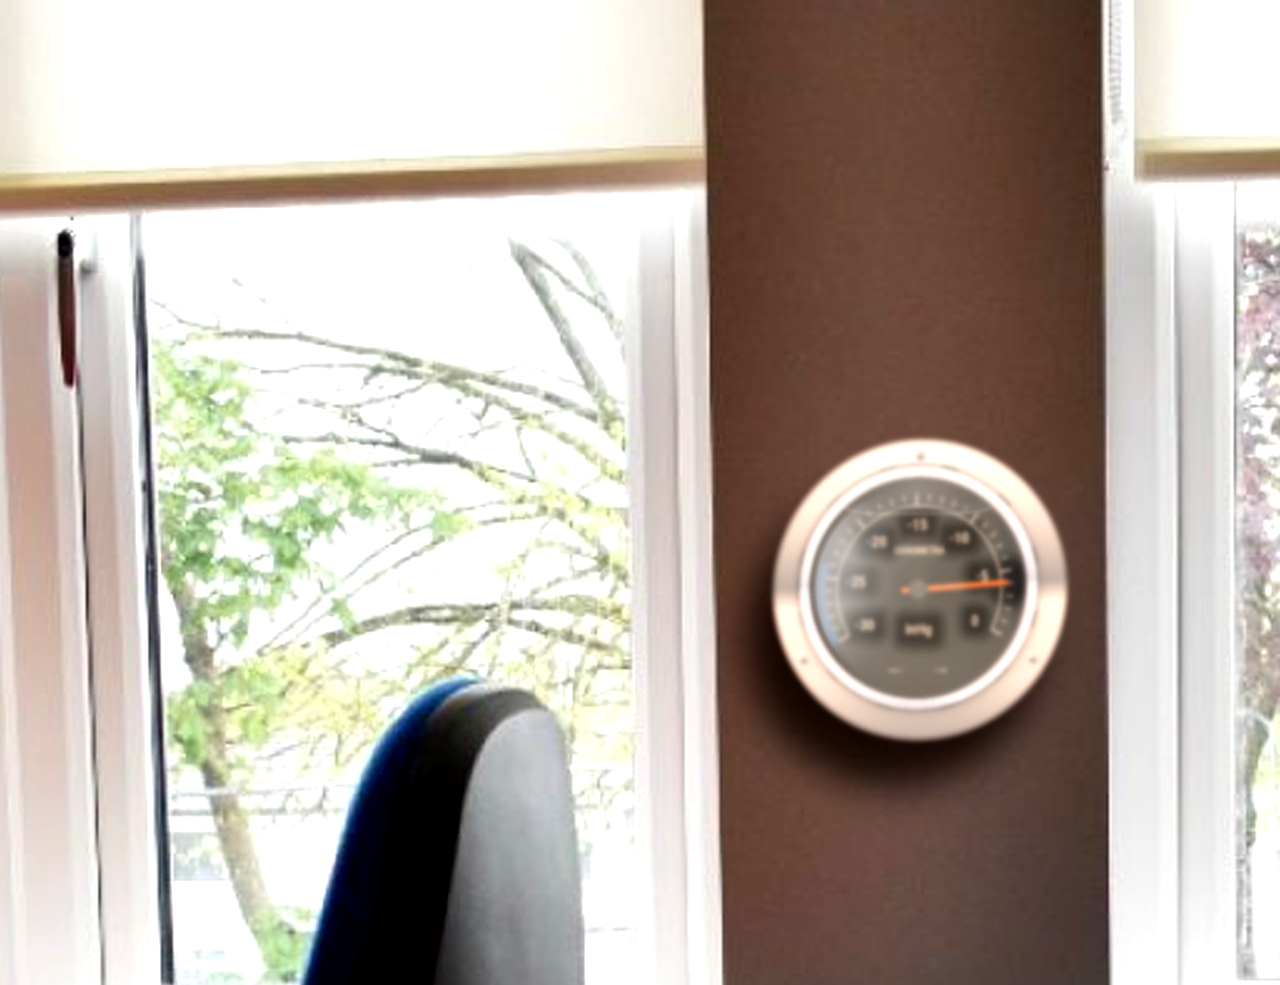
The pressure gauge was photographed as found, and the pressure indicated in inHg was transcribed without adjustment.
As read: -4 inHg
